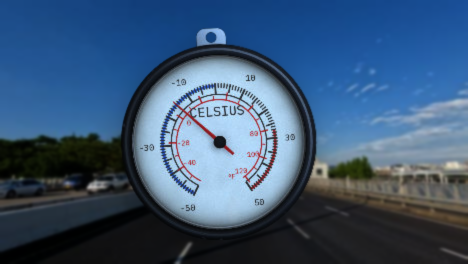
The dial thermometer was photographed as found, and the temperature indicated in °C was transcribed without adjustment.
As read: -15 °C
